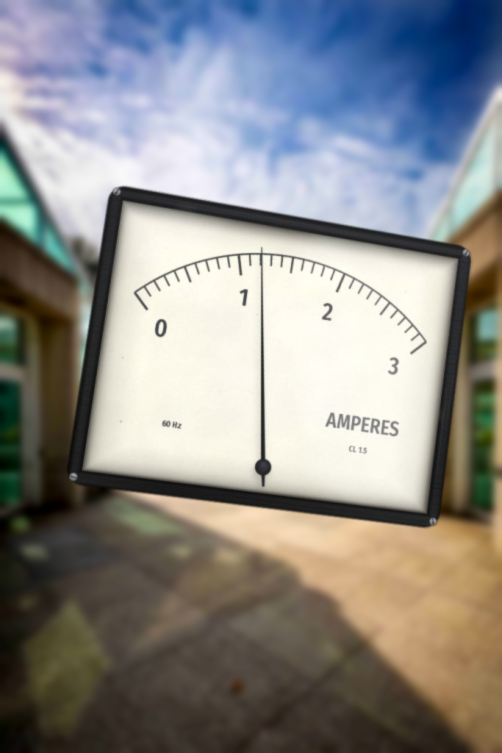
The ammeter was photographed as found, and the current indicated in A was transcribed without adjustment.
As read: 1.2 A
